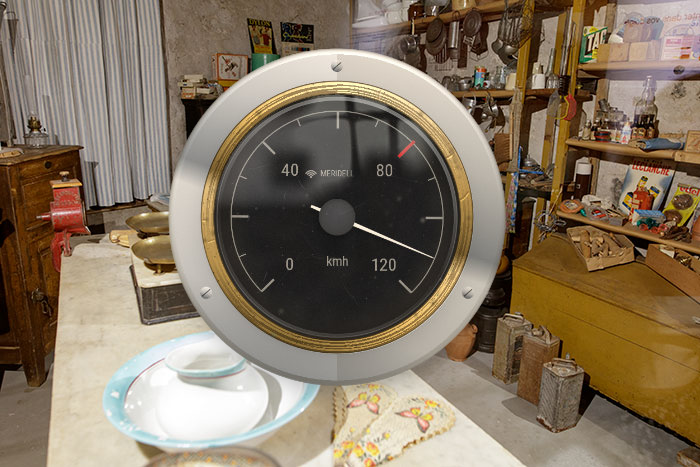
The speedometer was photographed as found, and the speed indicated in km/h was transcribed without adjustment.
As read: 110 km/h
